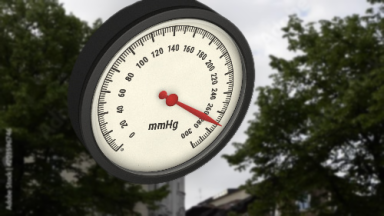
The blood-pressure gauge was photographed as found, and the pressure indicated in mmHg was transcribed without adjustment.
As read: 270 mmHg
